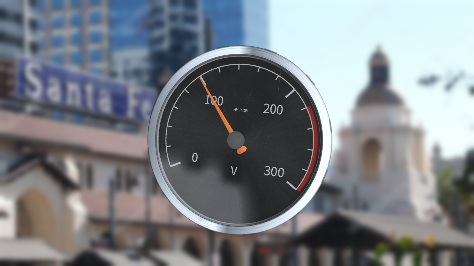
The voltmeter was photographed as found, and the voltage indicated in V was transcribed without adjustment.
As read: 100 V
